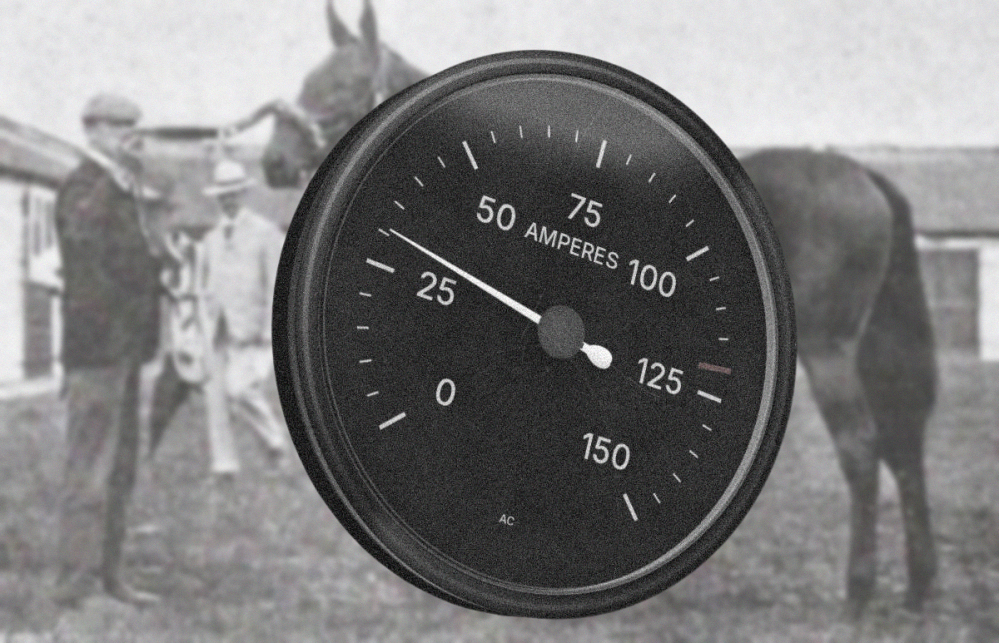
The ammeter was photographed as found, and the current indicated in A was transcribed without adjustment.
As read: 30 A
